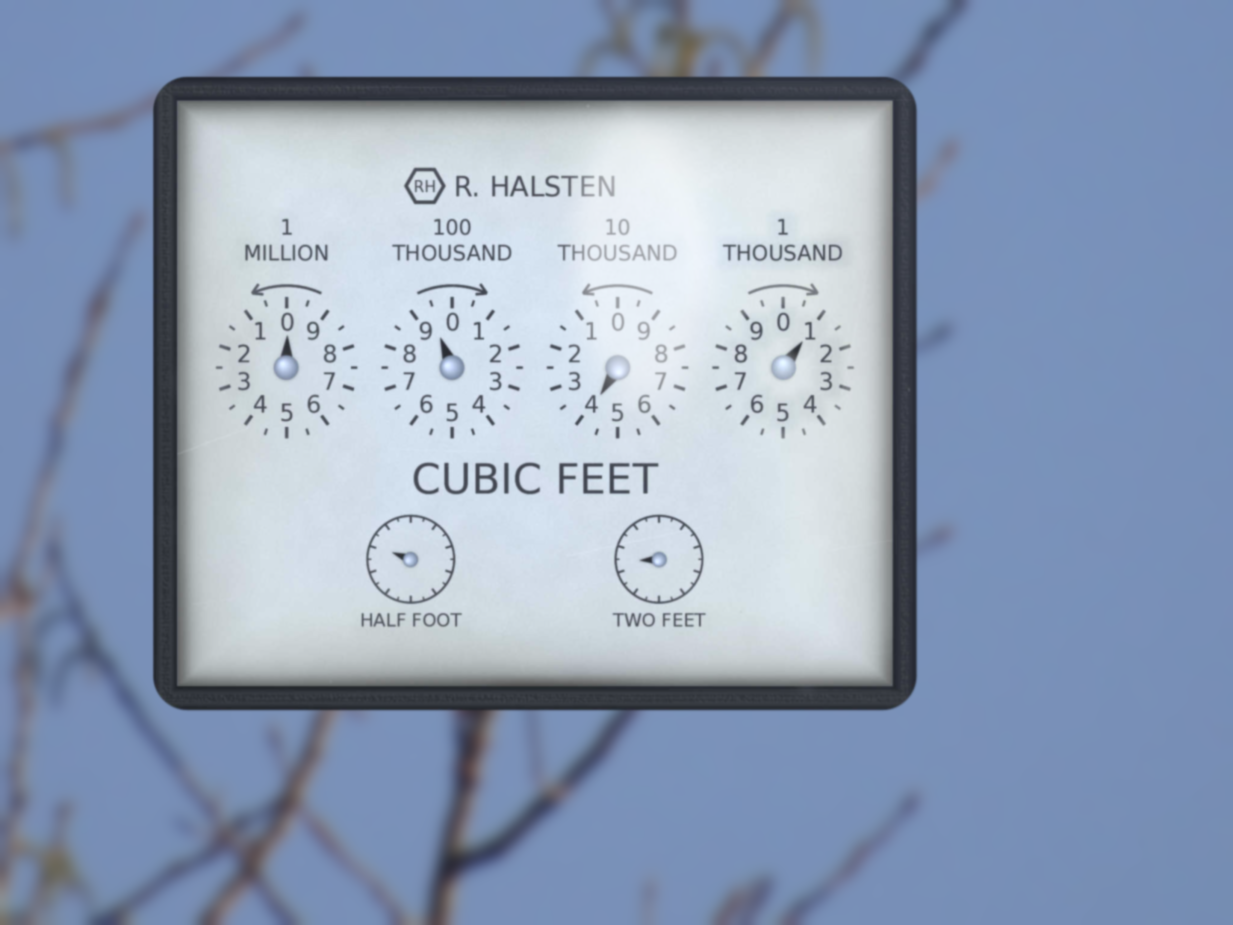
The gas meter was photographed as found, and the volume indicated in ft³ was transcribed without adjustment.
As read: 994100 ft³
